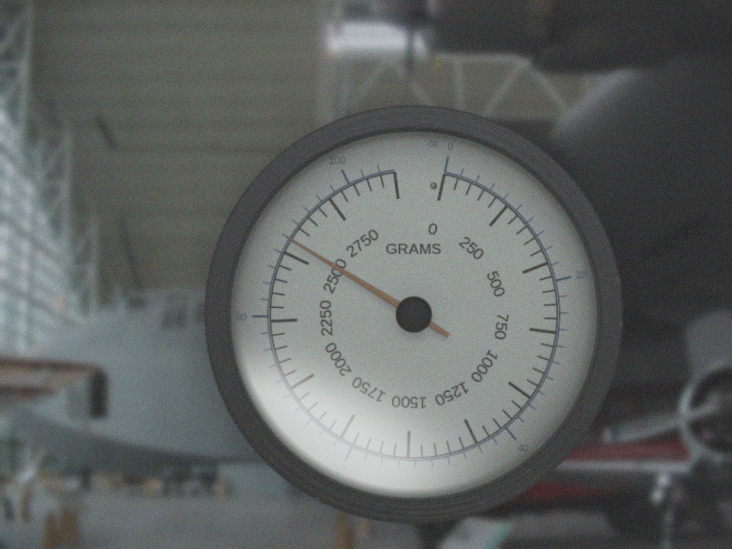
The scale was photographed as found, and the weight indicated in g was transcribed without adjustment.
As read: 2550 g
